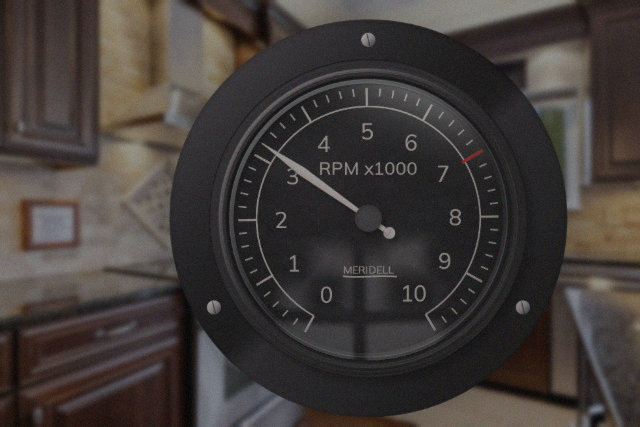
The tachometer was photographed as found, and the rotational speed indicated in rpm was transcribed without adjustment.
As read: 3200 rpm
